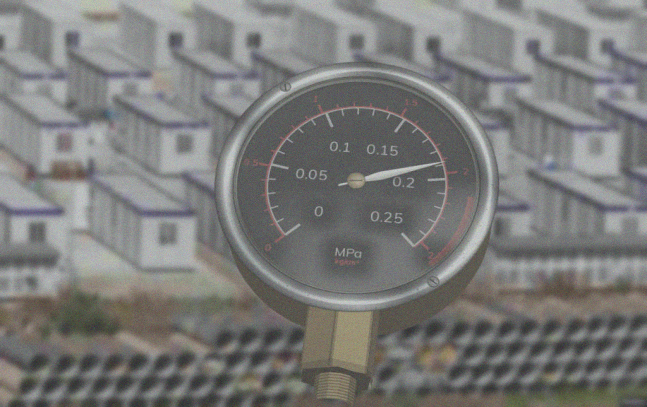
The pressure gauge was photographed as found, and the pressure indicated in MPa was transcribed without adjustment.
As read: 0.19 MPa
